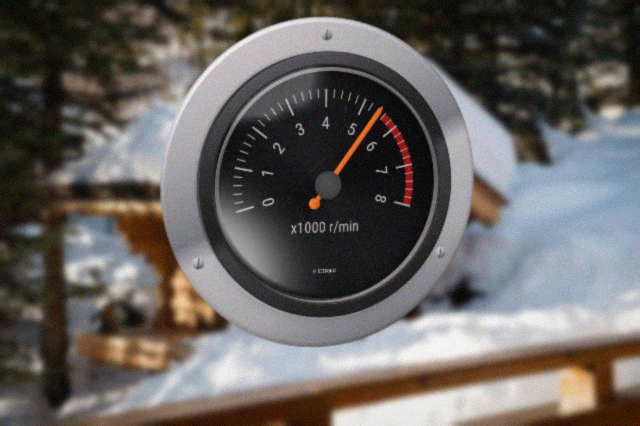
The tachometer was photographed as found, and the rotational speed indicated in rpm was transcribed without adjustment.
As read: 5400 rpm
